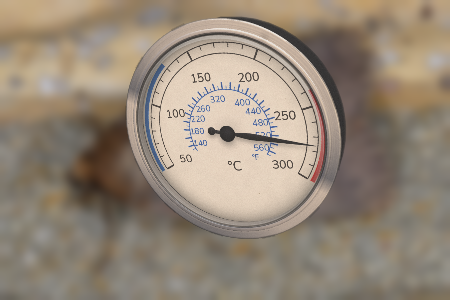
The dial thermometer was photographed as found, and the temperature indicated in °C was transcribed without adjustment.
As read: 275 °C
